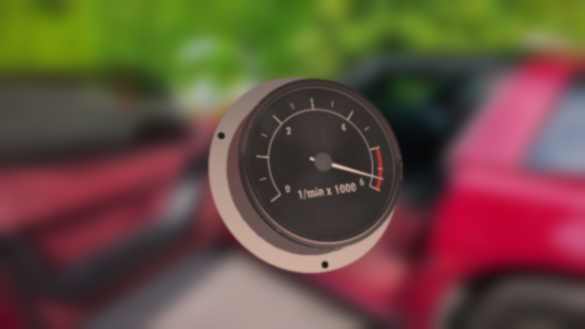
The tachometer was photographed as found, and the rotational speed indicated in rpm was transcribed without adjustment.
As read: 5750 rpm
